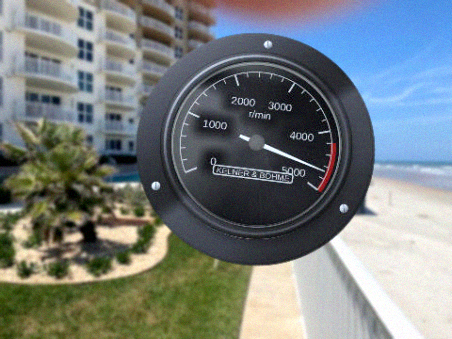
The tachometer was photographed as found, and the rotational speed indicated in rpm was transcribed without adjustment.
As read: 4700 rpm
